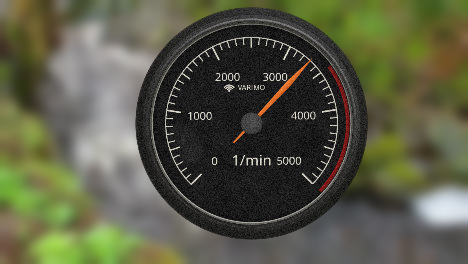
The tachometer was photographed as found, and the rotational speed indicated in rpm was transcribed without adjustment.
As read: 3300 rpm
